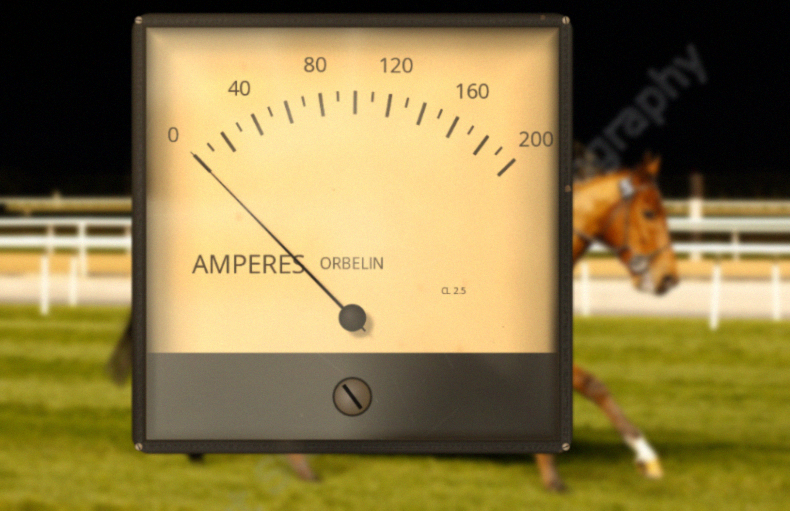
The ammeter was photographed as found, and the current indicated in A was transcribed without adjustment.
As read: 0 A
